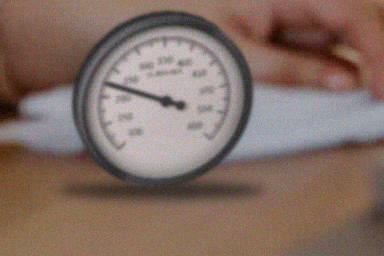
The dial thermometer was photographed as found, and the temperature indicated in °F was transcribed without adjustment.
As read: 225 °F
